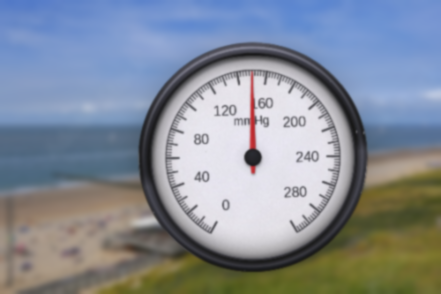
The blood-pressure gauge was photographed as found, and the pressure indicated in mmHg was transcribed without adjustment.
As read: 150 mmHg
